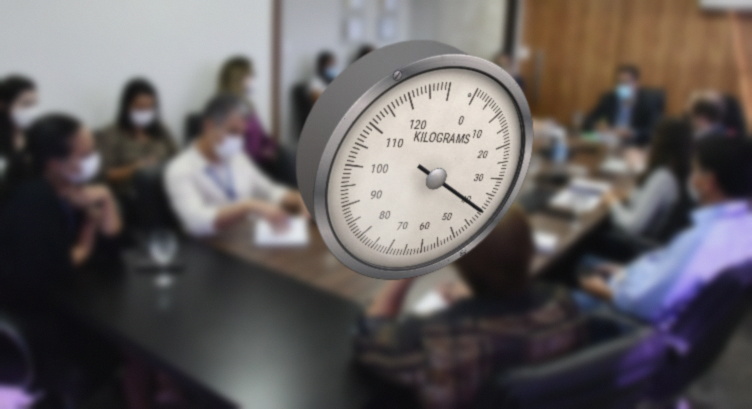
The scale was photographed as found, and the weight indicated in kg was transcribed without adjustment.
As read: 40 kg
